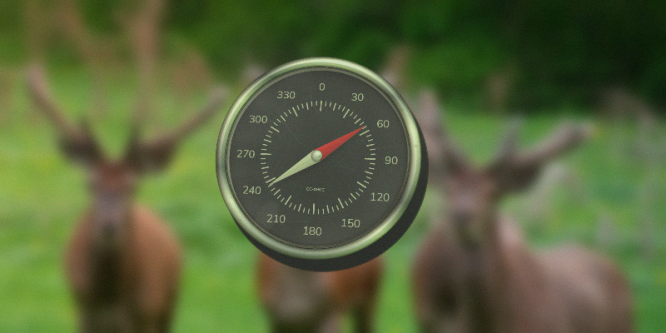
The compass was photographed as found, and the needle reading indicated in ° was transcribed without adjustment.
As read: 55 °
